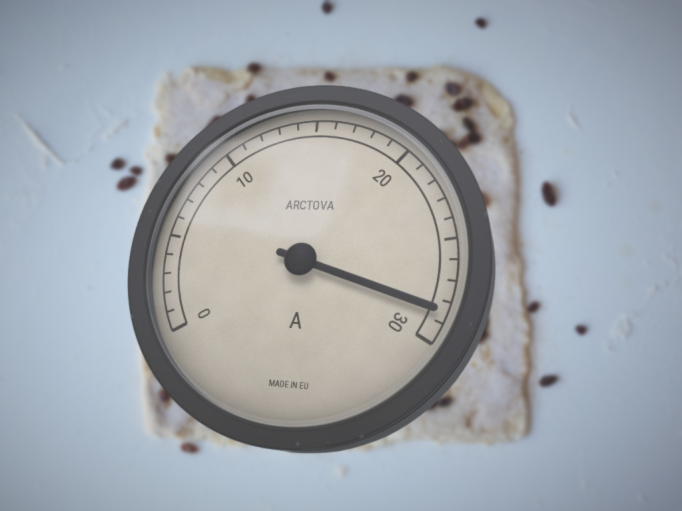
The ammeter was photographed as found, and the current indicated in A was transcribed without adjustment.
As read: 28.5 A
